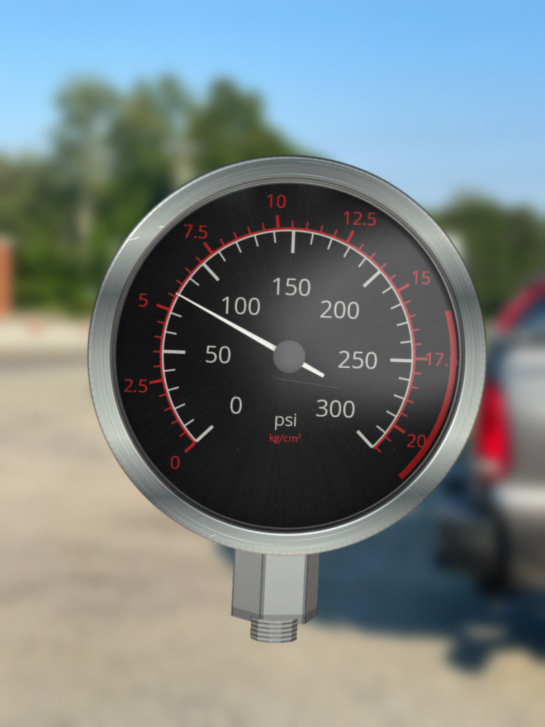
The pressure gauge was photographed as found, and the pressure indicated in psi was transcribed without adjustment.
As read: 80 psi
